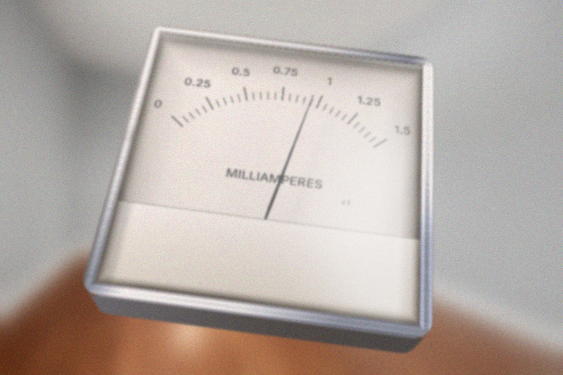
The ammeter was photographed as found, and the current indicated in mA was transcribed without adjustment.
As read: 0.95 mA
